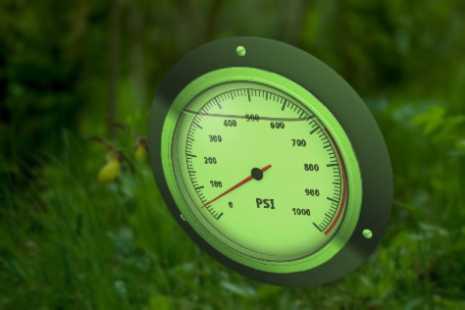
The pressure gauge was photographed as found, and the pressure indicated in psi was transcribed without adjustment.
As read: 50 psi
